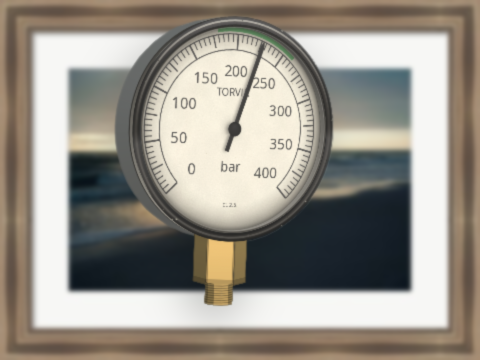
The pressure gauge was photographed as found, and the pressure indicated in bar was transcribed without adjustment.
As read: 225 bar
